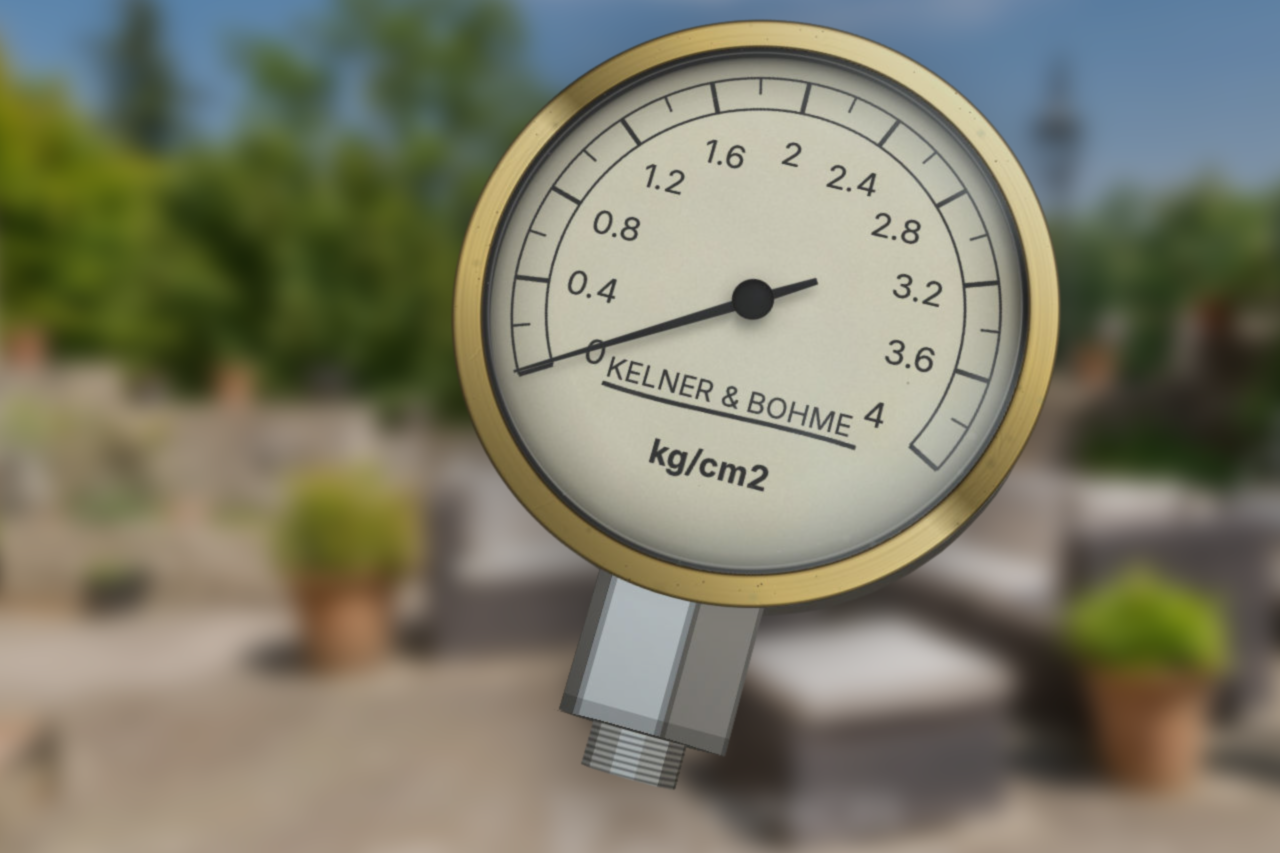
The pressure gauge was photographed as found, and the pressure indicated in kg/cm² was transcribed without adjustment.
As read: 0 kg/cm²
